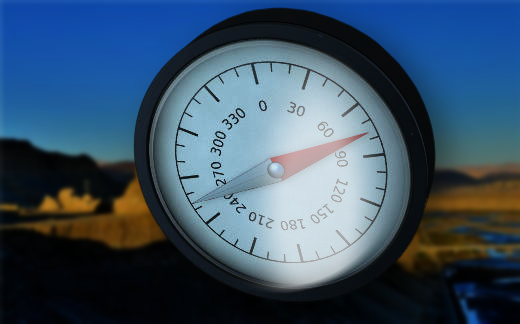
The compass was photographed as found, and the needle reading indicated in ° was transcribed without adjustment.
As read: 75 °
